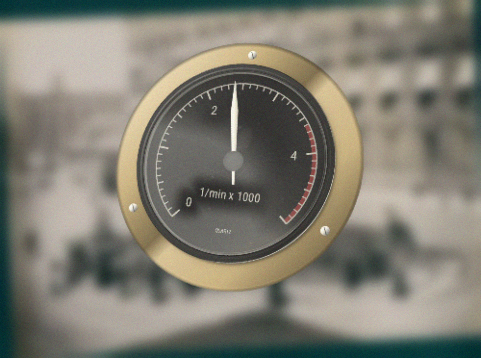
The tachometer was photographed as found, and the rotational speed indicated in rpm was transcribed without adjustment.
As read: 2400 rpm
